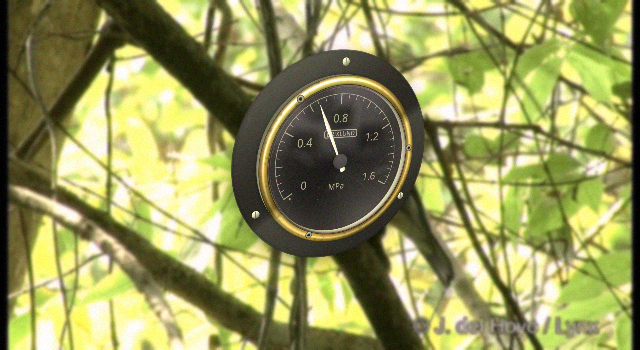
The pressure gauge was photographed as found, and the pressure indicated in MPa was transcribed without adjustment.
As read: 0.65 MPa
